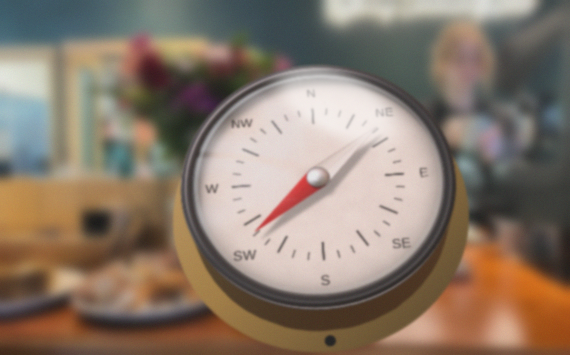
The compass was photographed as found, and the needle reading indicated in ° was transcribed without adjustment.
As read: 230 °
